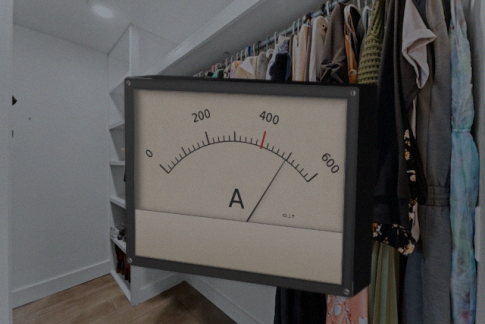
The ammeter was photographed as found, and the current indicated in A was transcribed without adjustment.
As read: 500 A
